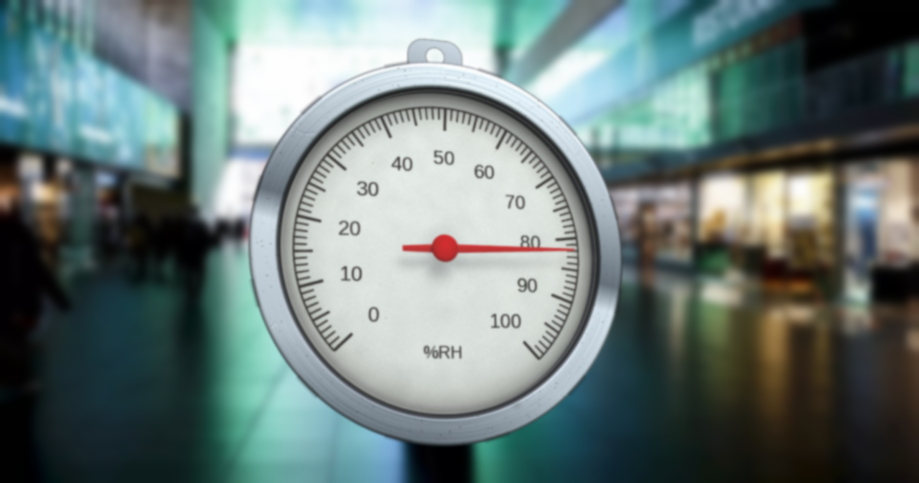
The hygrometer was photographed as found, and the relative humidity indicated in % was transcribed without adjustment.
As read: 82 %
